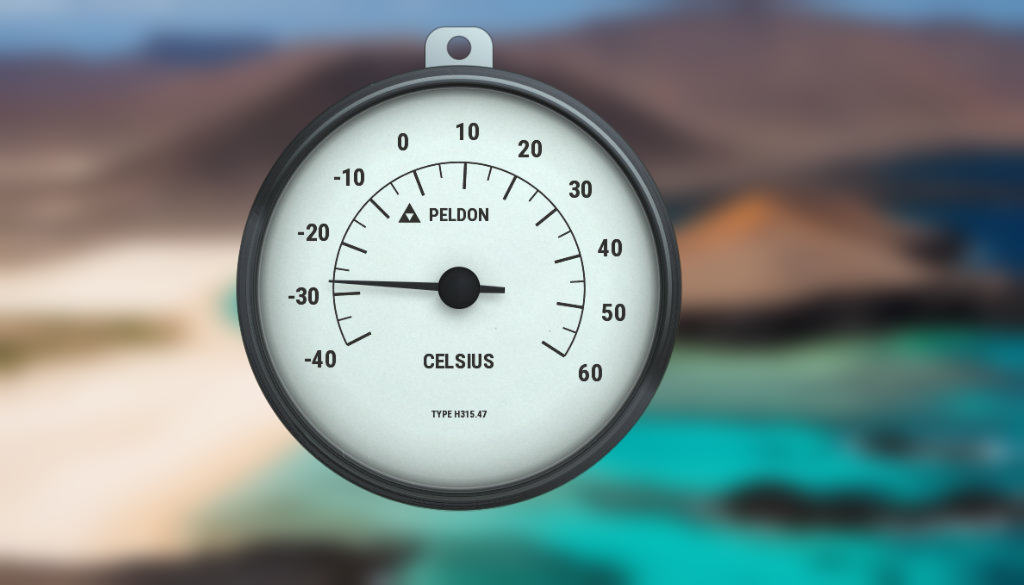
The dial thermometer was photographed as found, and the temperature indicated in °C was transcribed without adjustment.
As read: -27.5 °C
